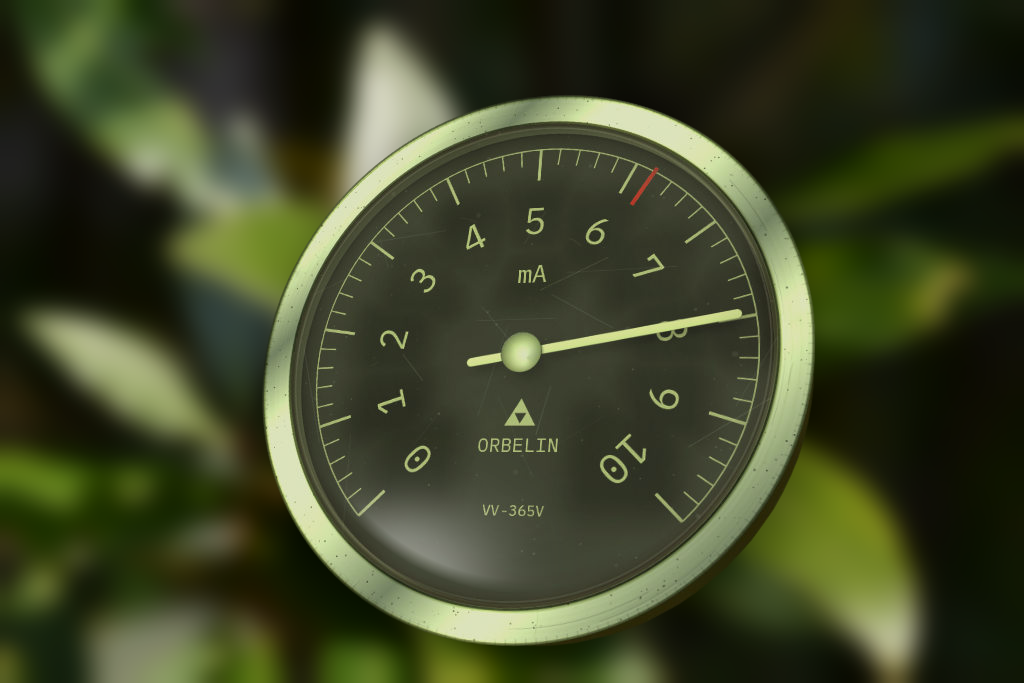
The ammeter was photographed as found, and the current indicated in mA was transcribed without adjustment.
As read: 8 mA
